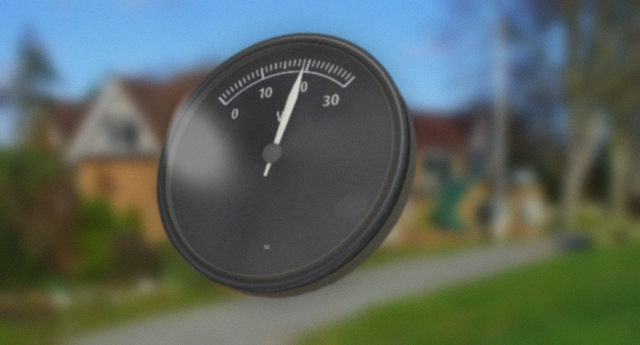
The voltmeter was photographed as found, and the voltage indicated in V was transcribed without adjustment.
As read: 20 V
